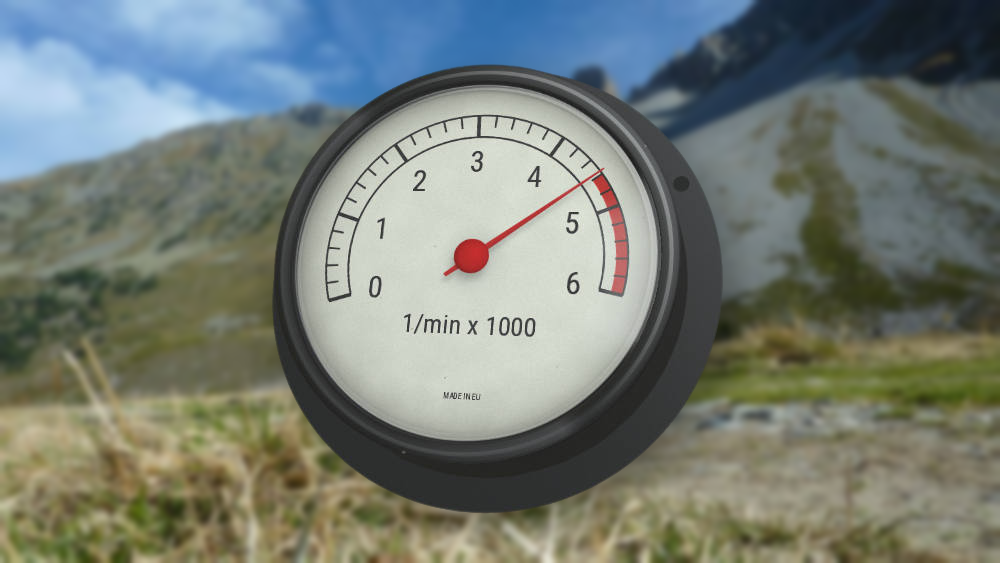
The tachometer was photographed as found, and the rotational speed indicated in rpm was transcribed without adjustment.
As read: 4600 rpm
